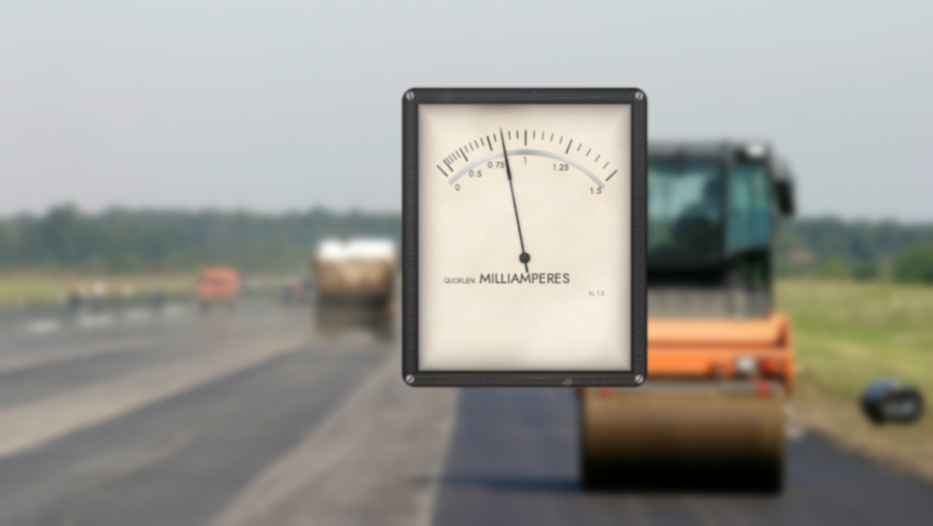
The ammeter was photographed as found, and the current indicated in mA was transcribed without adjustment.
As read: 0.85 mA
